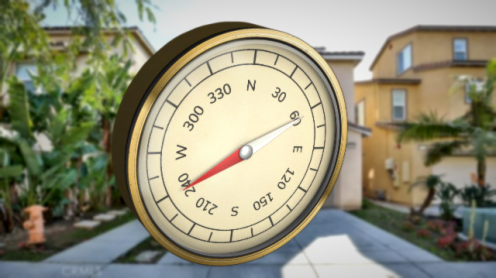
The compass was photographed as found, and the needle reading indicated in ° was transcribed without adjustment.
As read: 240 °
